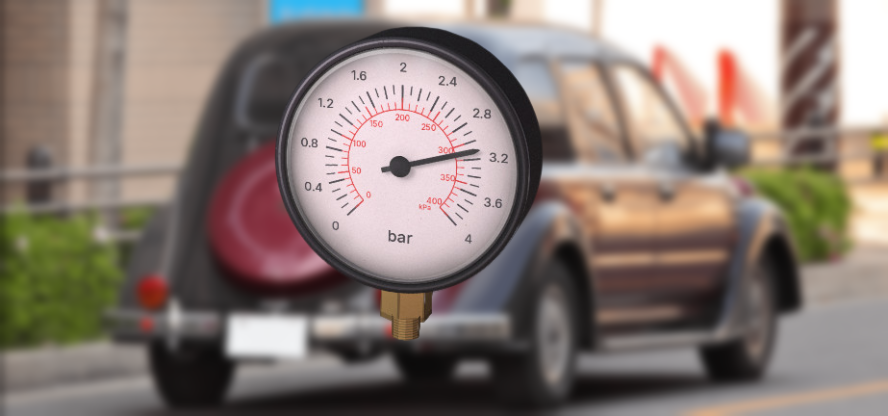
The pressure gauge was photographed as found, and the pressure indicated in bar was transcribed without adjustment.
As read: 3.1 bar
